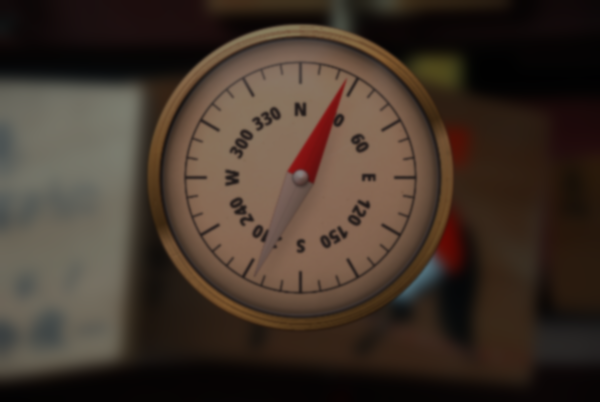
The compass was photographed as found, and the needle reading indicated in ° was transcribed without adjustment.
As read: 25 °
